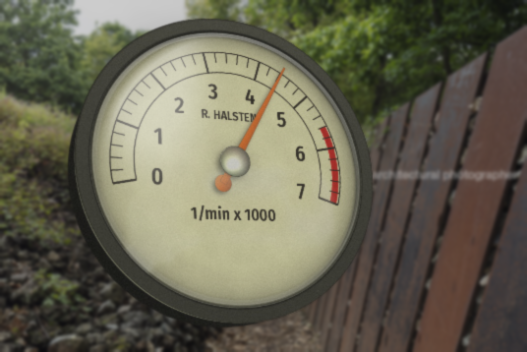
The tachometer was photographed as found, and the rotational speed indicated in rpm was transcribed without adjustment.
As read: 4400 rpm
